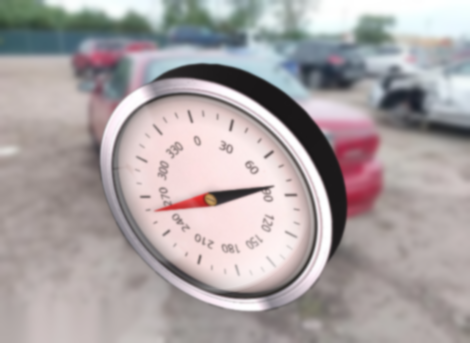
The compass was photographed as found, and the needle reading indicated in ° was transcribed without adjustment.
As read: 260 °
